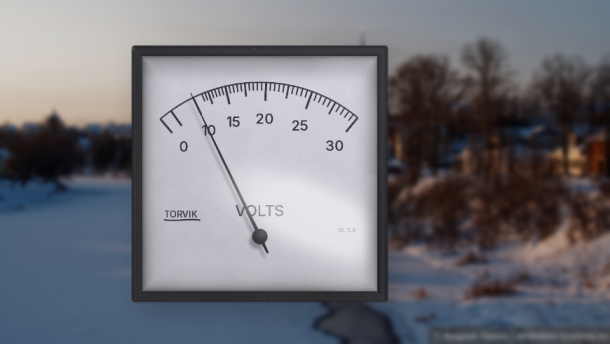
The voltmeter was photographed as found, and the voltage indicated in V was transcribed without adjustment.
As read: 10 V
